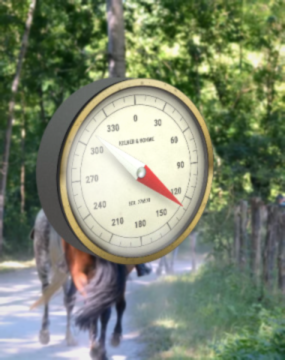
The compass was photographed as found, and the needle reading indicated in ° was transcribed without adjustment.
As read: 130 °
